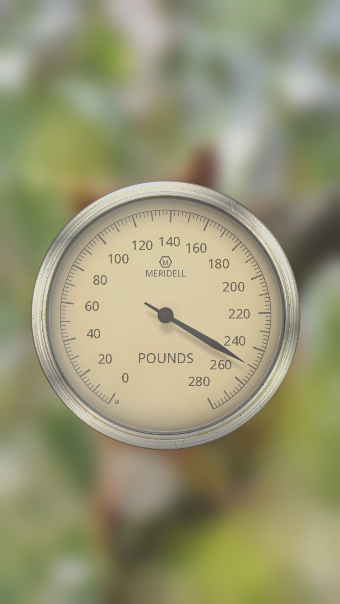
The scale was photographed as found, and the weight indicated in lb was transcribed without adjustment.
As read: 250 lb
